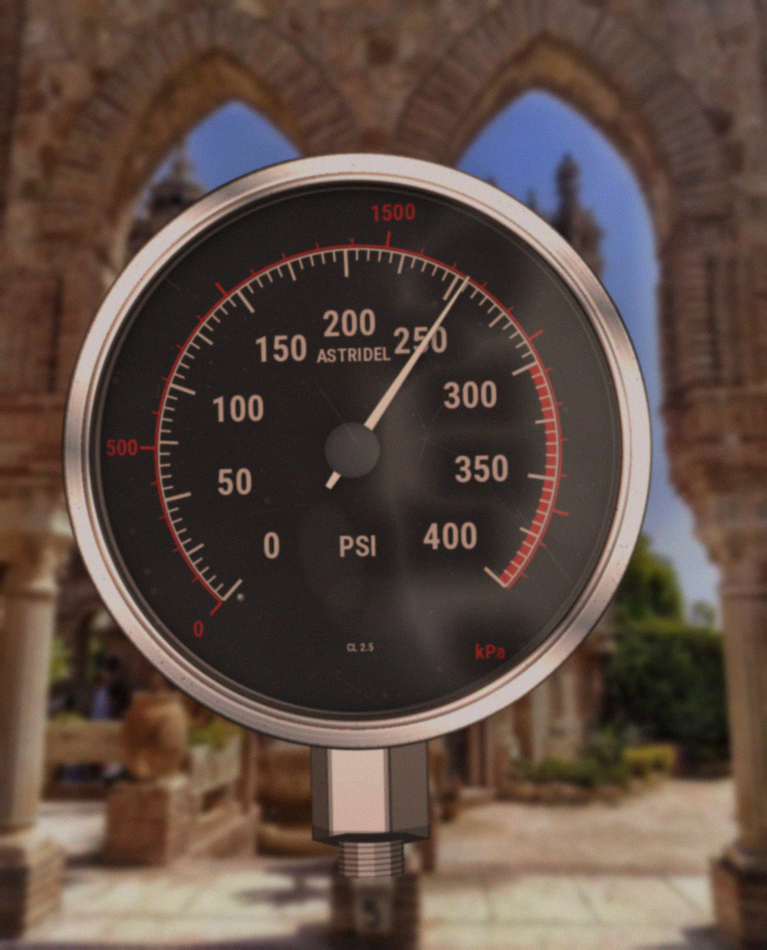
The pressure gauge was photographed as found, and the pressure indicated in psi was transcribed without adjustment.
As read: 255 psi
